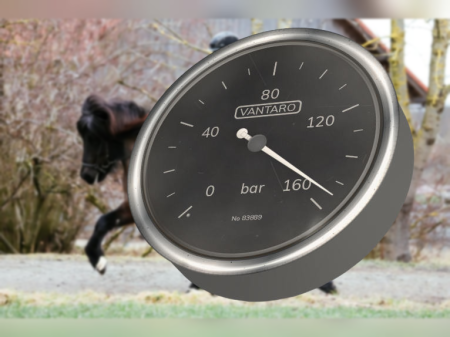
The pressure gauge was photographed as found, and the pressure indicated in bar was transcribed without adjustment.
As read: 155 bar
